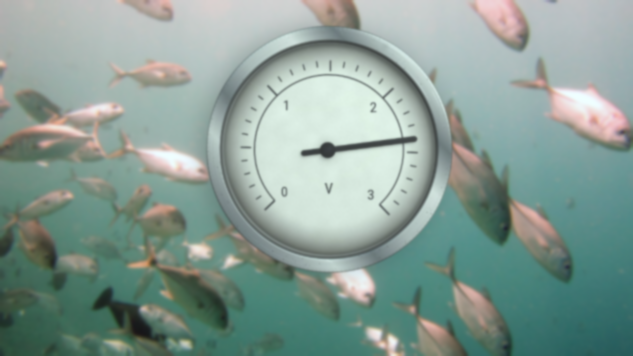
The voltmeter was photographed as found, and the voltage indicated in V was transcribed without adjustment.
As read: 2.4 V
